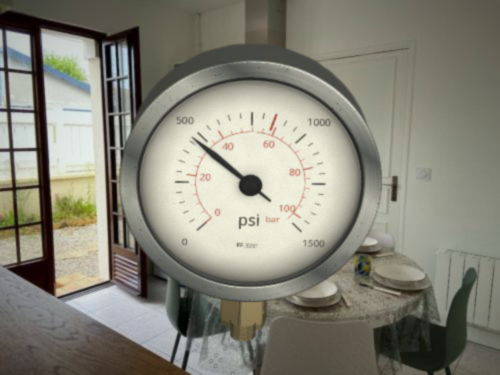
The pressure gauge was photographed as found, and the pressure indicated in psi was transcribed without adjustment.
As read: 475 psi
